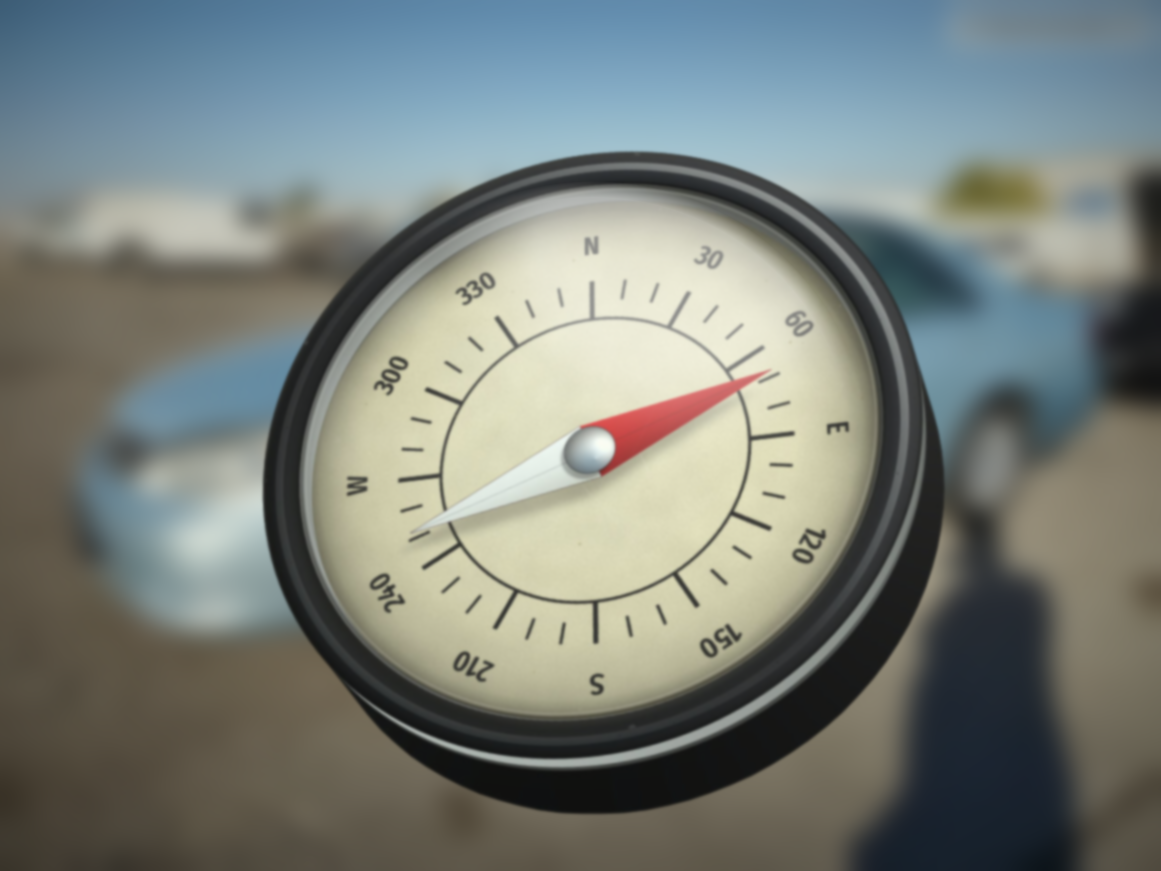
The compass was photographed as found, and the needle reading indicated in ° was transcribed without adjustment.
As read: 70 °
